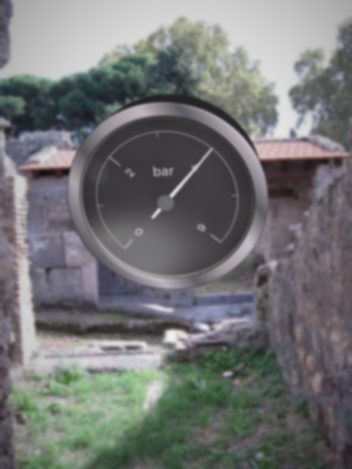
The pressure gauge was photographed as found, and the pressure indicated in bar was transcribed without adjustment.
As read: 4 bar
